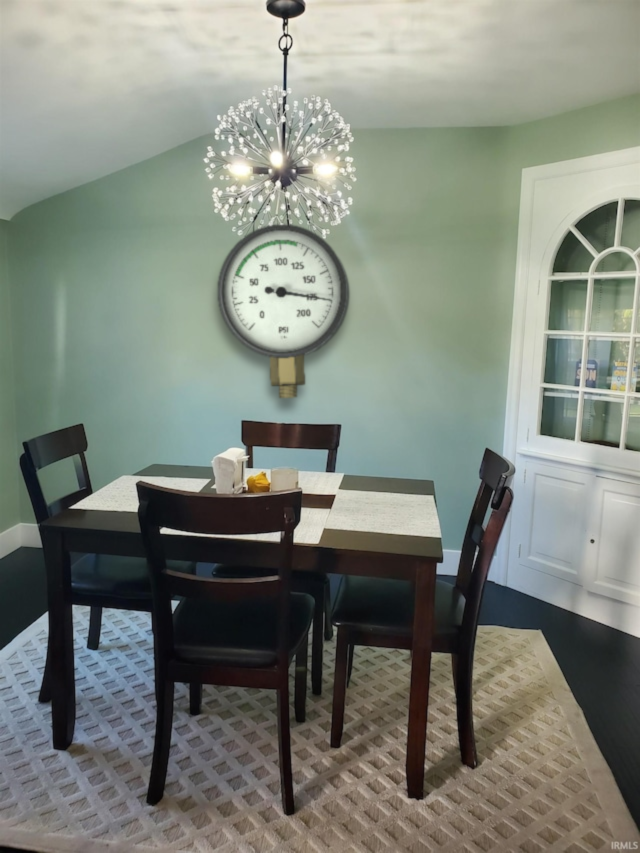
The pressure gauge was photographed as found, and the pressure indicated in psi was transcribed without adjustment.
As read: 175 psi
